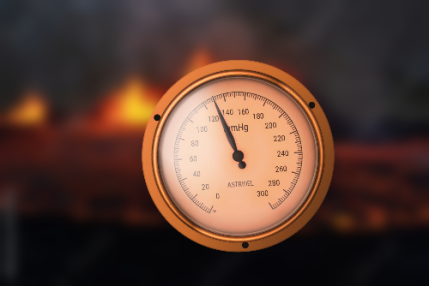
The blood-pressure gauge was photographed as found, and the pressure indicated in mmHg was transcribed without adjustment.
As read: 130 mmHg
